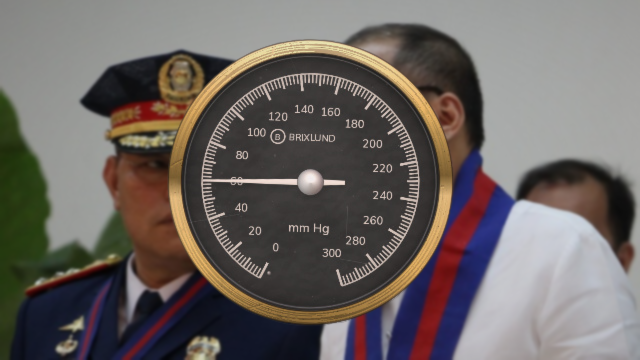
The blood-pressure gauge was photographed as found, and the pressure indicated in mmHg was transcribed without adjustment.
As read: 60 mmHg
